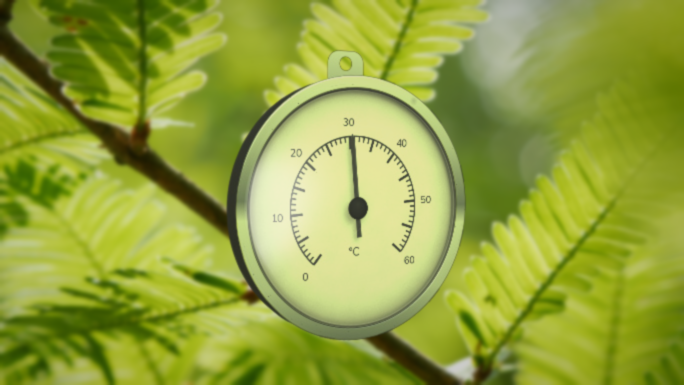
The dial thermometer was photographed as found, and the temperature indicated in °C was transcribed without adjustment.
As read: 30 °C
